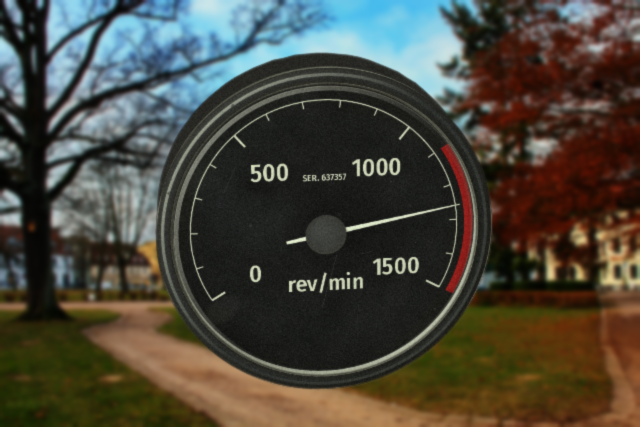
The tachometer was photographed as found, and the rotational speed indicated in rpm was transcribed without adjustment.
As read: 1250 rpm
